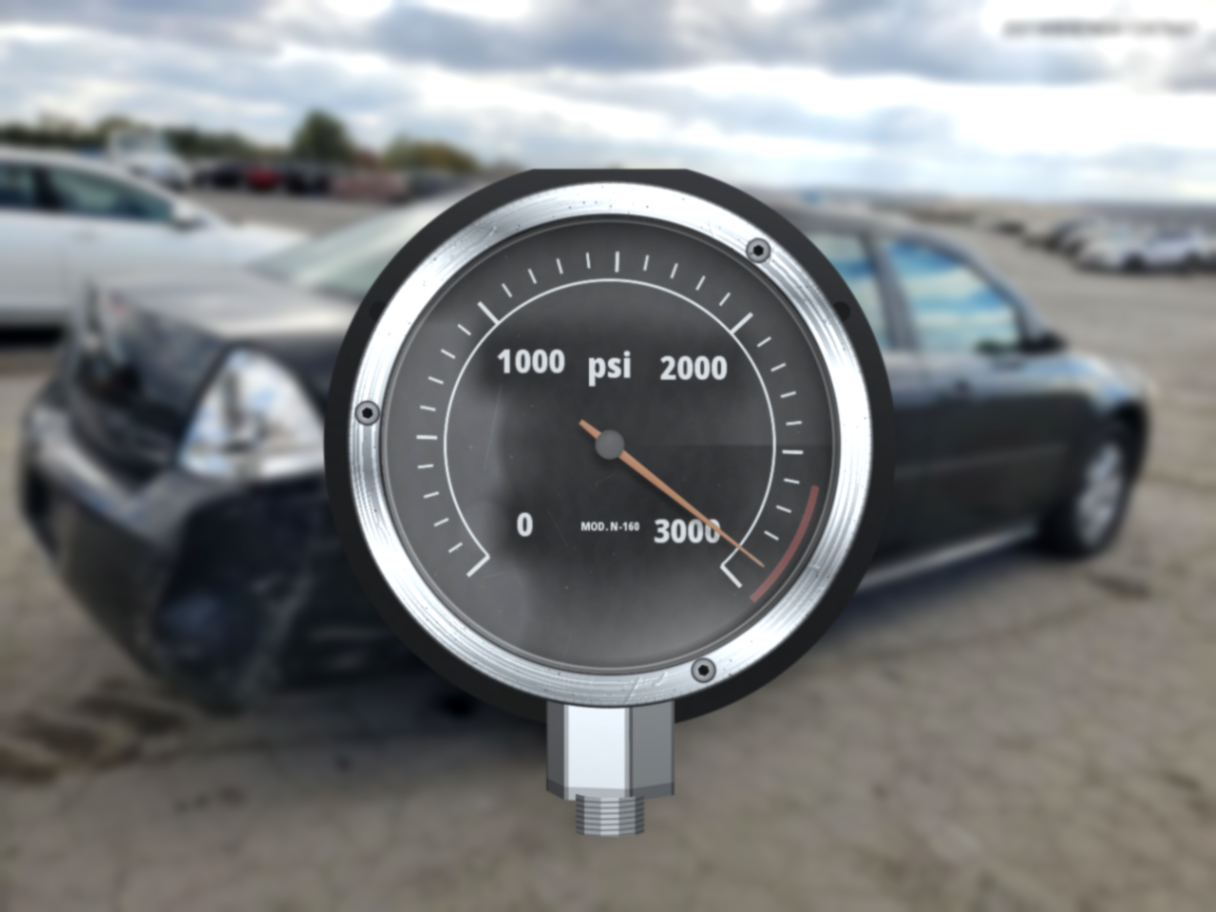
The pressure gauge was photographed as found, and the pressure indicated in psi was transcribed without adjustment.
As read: 2900 psi
